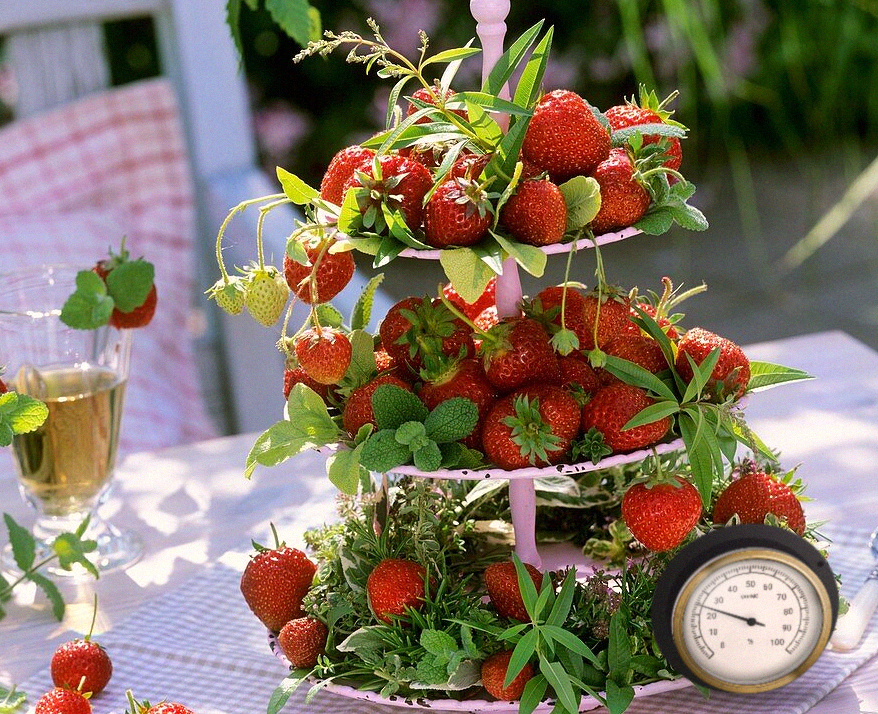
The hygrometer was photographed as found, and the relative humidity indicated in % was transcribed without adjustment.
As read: 25 %
